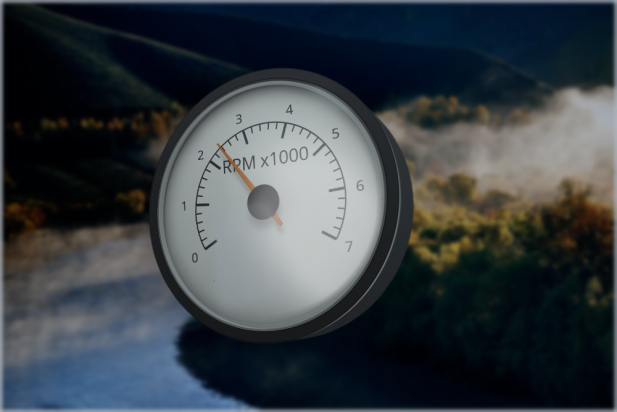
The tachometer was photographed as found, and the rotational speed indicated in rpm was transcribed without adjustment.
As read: 2400 rpm
